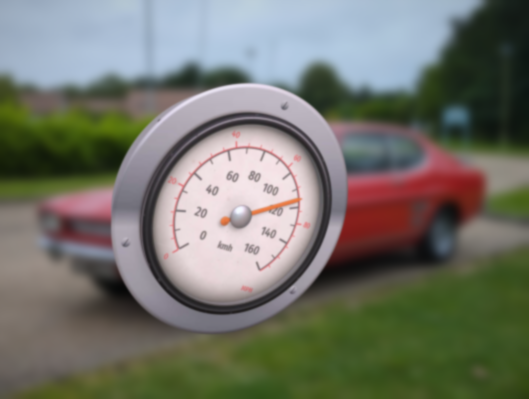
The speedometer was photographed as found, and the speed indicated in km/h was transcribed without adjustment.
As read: 115 km/h
